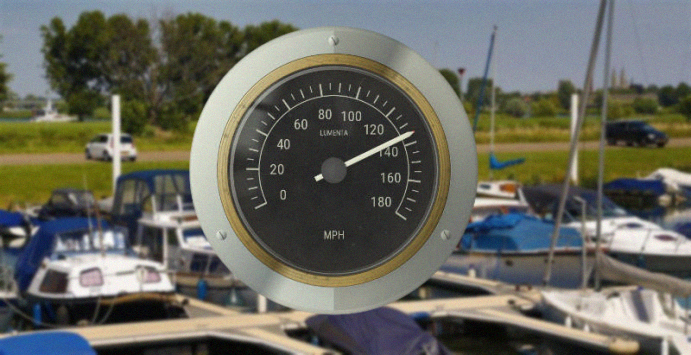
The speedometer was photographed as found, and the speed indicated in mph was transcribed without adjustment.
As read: 135 mph
